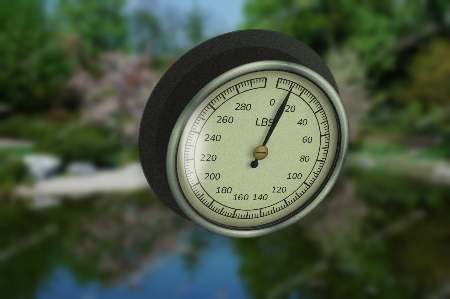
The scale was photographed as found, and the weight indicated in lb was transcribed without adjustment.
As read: 10 lb
